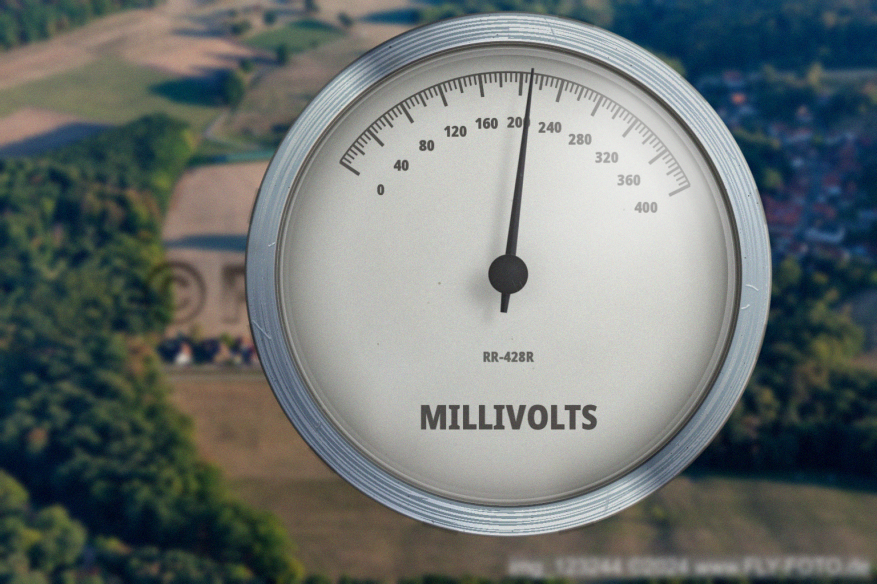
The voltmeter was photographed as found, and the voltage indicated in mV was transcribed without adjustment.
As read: 210 mV
